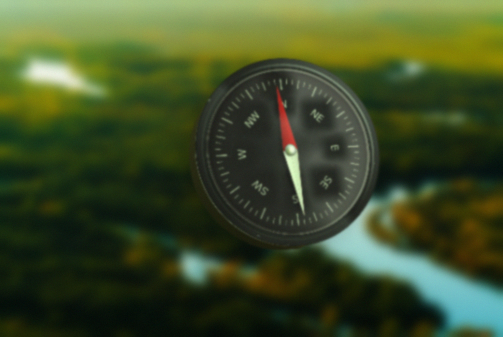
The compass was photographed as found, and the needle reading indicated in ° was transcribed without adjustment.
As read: 355 °
